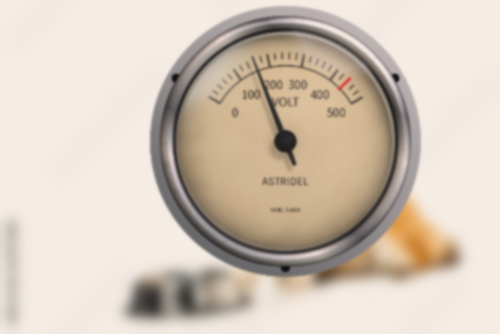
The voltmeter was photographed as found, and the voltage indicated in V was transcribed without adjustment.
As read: 160 V
